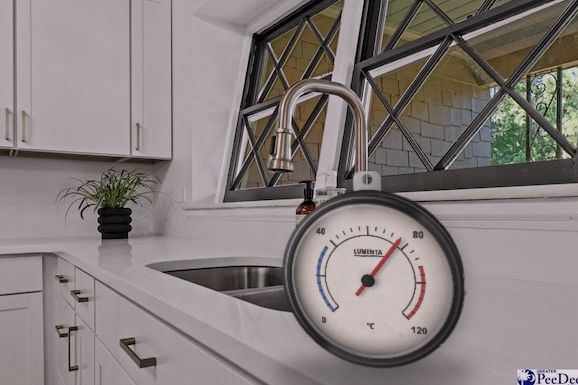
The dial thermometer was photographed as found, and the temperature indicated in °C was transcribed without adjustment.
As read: 76 °C
